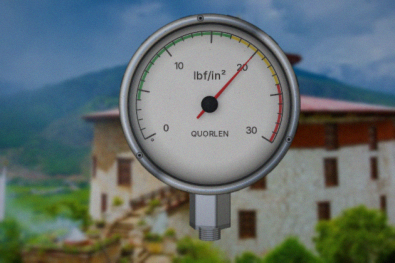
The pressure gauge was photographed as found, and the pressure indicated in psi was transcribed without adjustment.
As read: 20 psi
